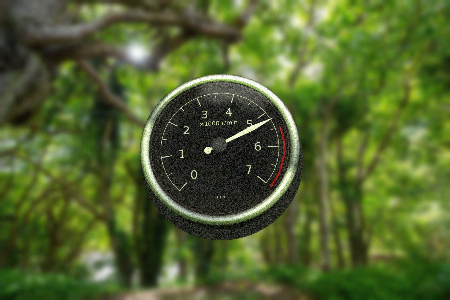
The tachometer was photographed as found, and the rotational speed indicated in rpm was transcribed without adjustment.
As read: 5250 rpm
